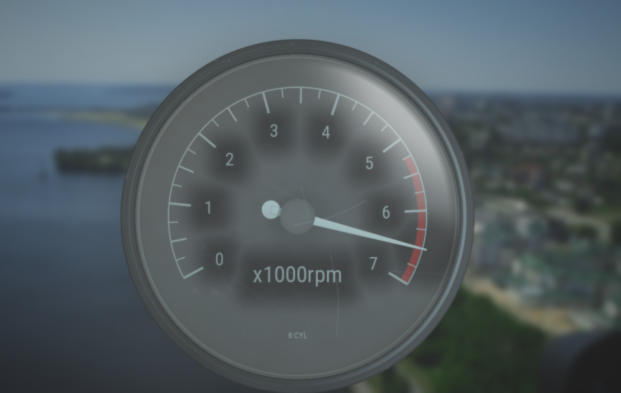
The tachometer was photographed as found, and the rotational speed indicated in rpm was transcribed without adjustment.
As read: 6500 rpm
